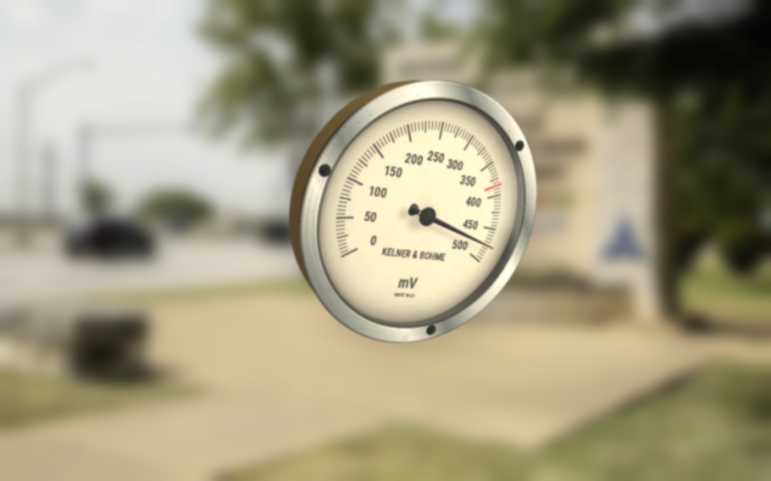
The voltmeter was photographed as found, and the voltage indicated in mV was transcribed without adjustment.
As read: 475 mV
